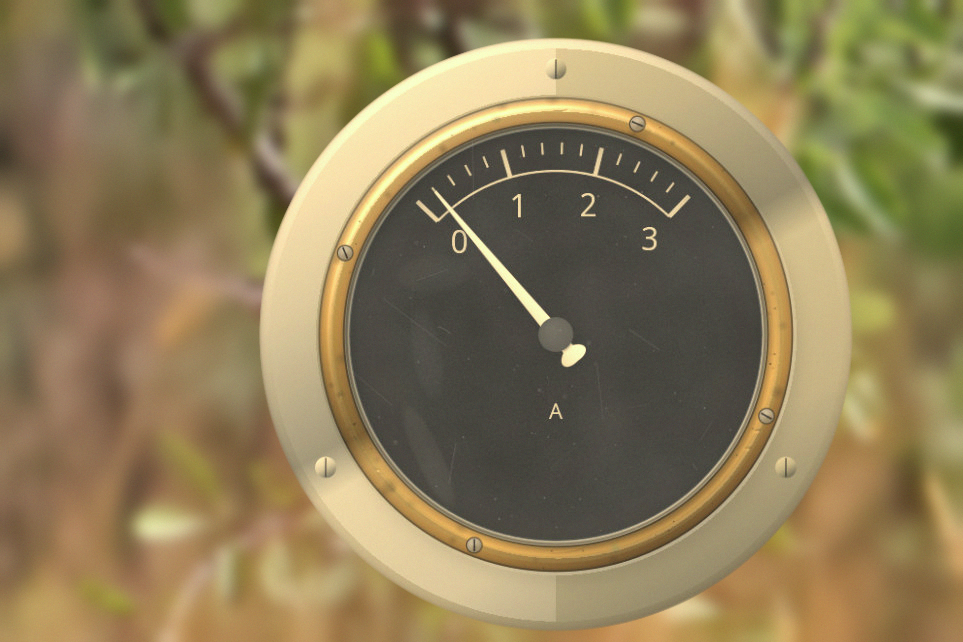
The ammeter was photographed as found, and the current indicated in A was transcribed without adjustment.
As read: 0.2 A
